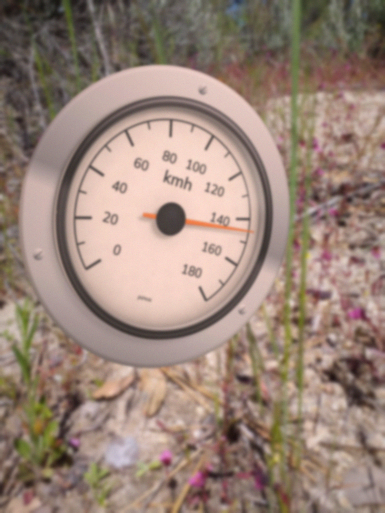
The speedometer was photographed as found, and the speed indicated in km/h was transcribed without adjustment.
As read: 145 km/h
